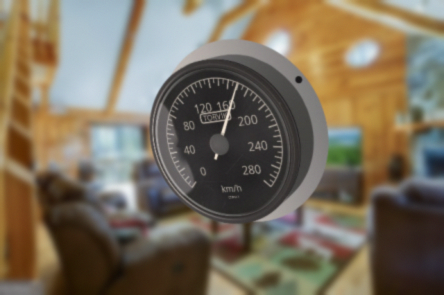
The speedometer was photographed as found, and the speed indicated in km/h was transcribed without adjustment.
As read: 170 km/h
